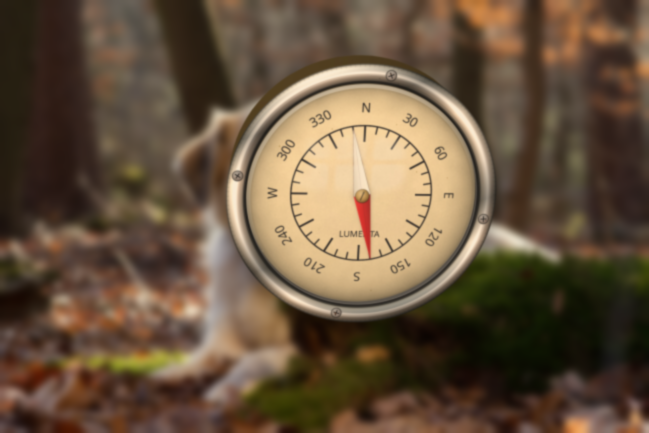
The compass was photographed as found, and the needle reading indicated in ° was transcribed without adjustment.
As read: 170 °
